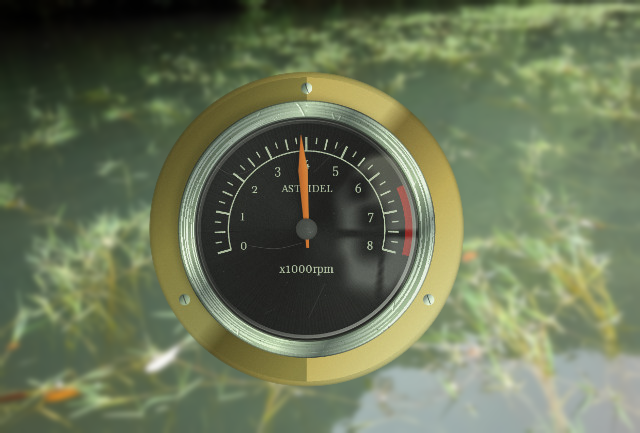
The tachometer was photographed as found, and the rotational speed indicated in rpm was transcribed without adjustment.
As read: 3875 rpm
